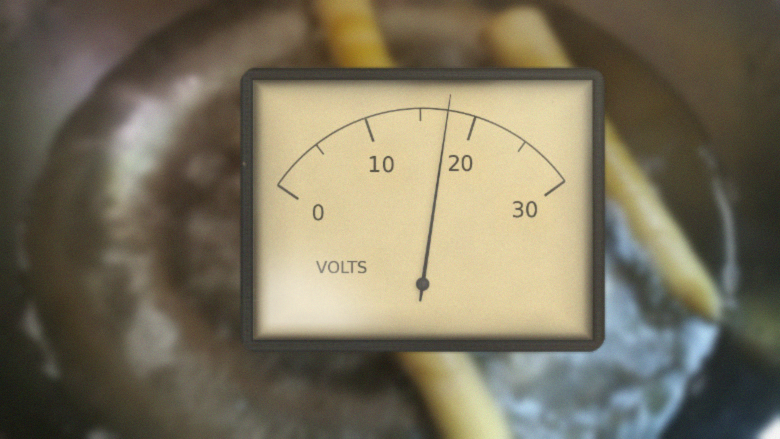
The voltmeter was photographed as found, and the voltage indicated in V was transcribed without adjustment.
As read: 17.5 V
